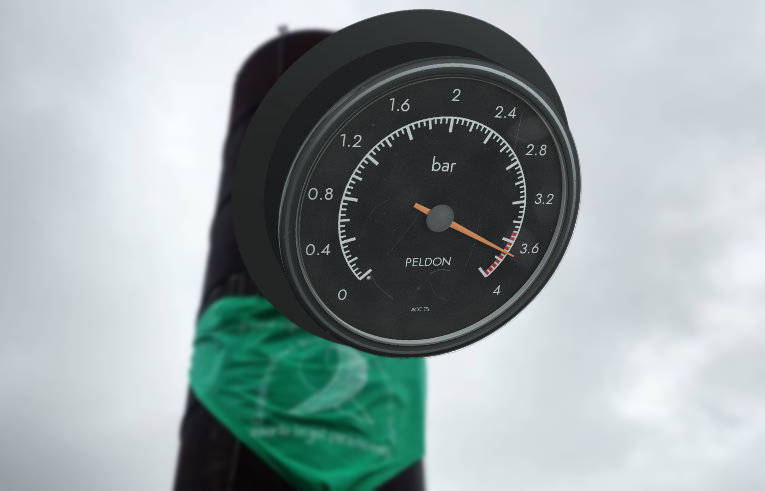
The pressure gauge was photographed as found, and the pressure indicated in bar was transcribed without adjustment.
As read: 3.7 bar
